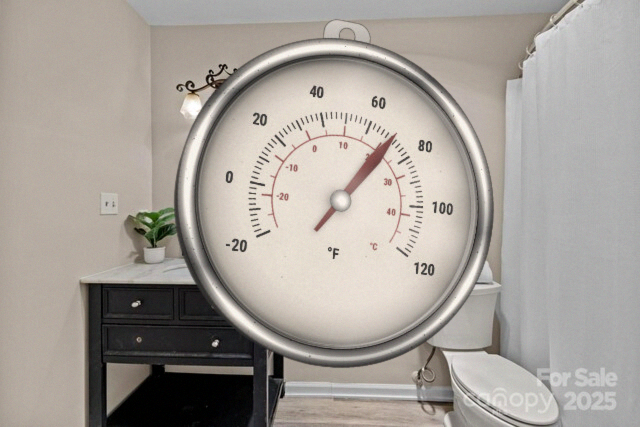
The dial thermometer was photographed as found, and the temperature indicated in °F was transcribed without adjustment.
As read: 70 °F
